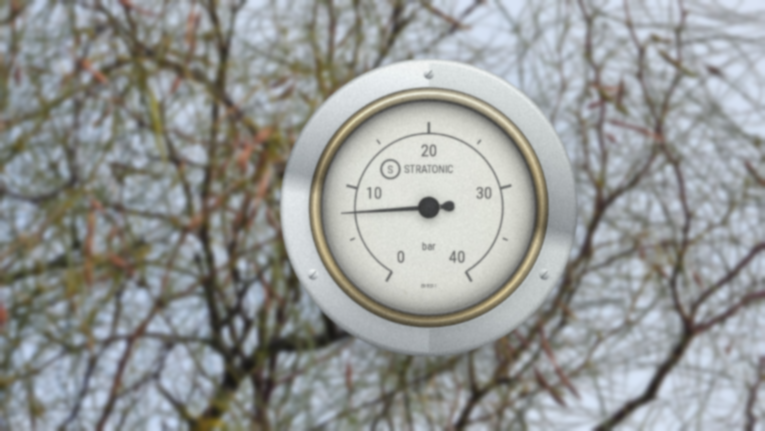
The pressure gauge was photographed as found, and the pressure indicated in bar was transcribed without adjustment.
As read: 7.5 bar
